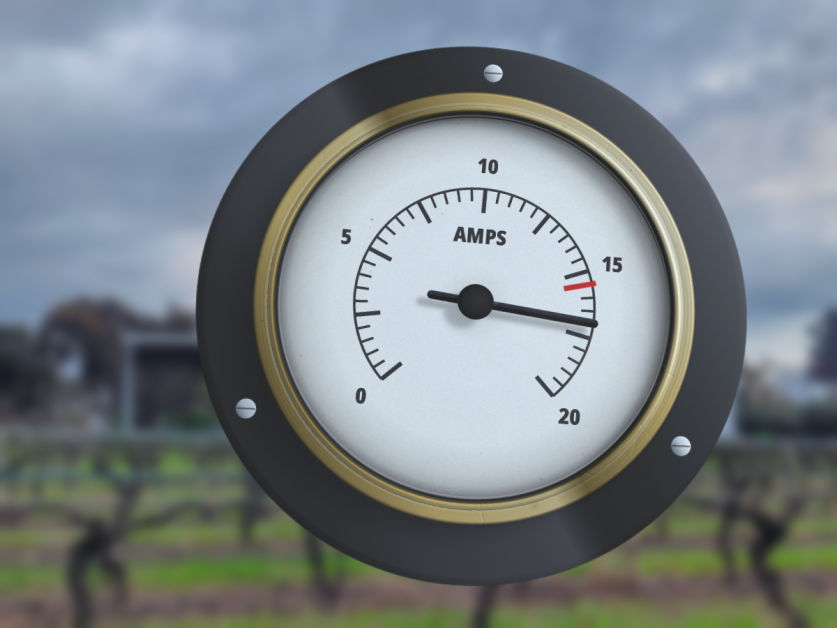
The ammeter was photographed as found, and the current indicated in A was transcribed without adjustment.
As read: 17 A
